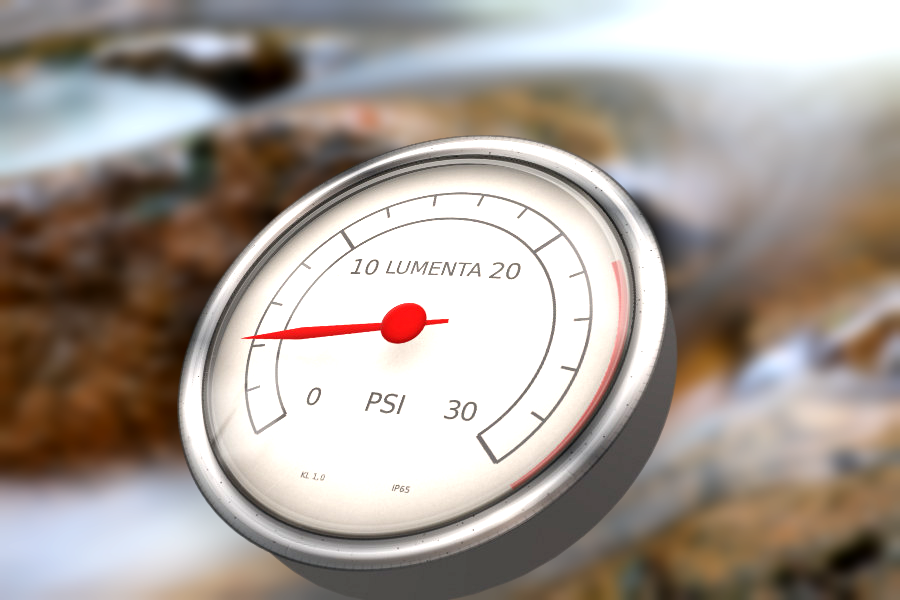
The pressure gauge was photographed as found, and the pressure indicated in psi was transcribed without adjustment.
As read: 4 psi
